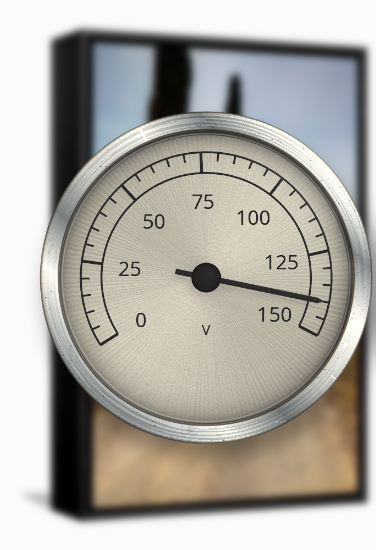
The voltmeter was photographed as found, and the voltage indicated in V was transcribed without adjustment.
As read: 140 V
